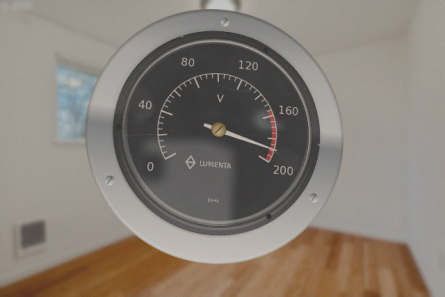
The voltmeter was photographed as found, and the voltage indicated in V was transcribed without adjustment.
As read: 190 V
